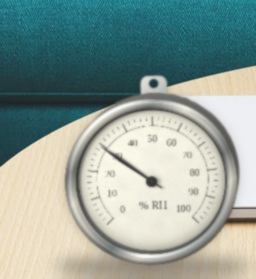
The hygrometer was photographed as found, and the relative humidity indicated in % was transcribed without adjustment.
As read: 30 %
